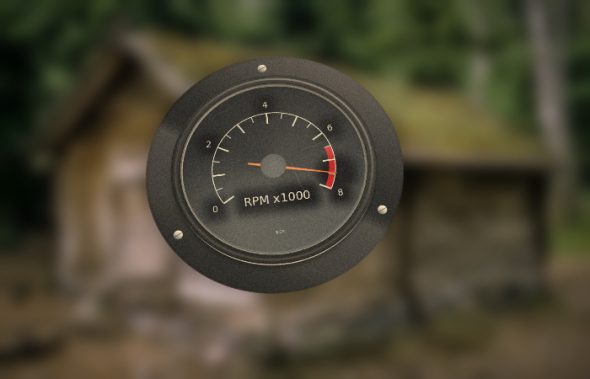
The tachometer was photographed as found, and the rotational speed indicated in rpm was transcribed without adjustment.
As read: 7500 rpm
